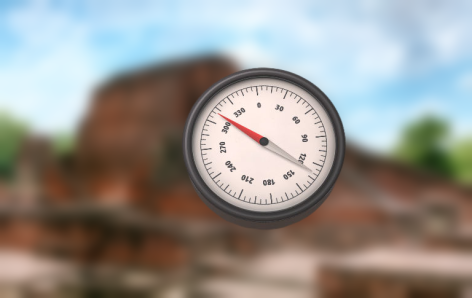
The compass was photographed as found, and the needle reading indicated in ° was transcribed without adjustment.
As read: 310 °
